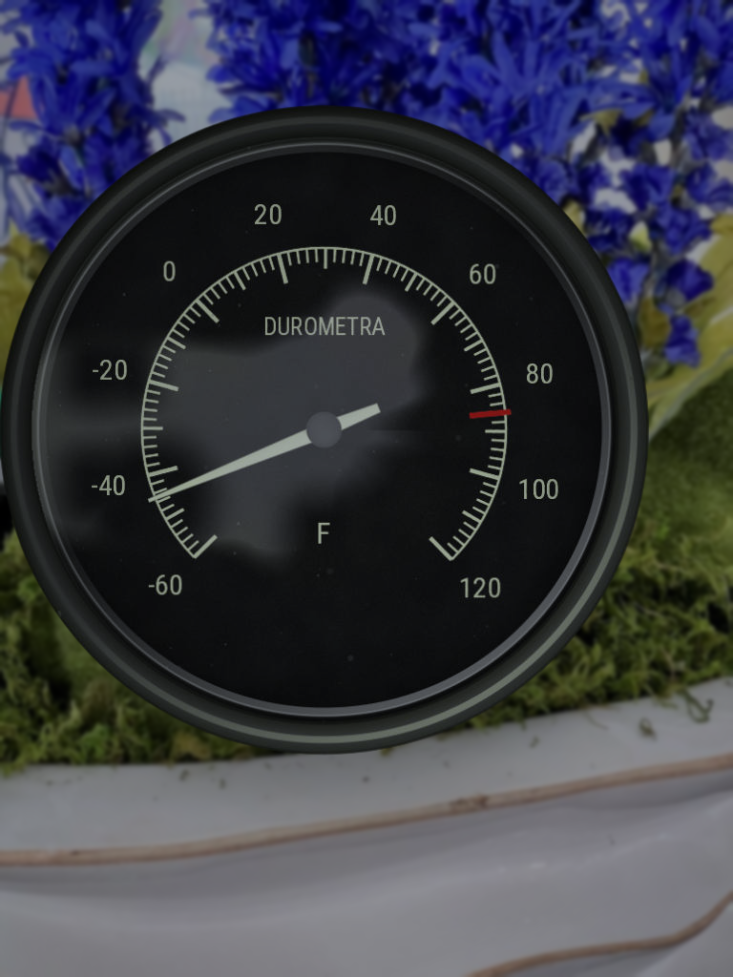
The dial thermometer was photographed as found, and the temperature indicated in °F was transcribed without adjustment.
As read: -45 °F
